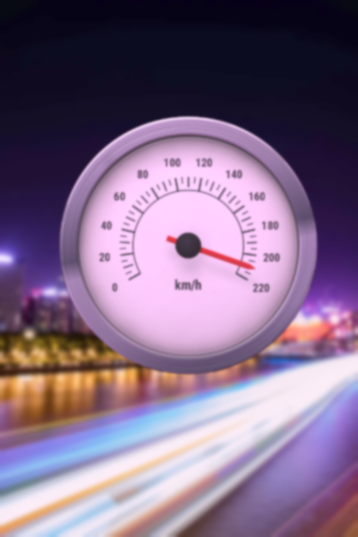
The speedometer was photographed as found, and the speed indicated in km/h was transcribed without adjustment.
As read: 210 km/h
